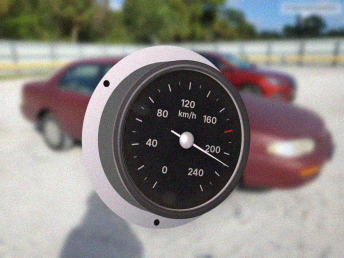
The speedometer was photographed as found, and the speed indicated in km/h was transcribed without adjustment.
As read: 210 km/h
